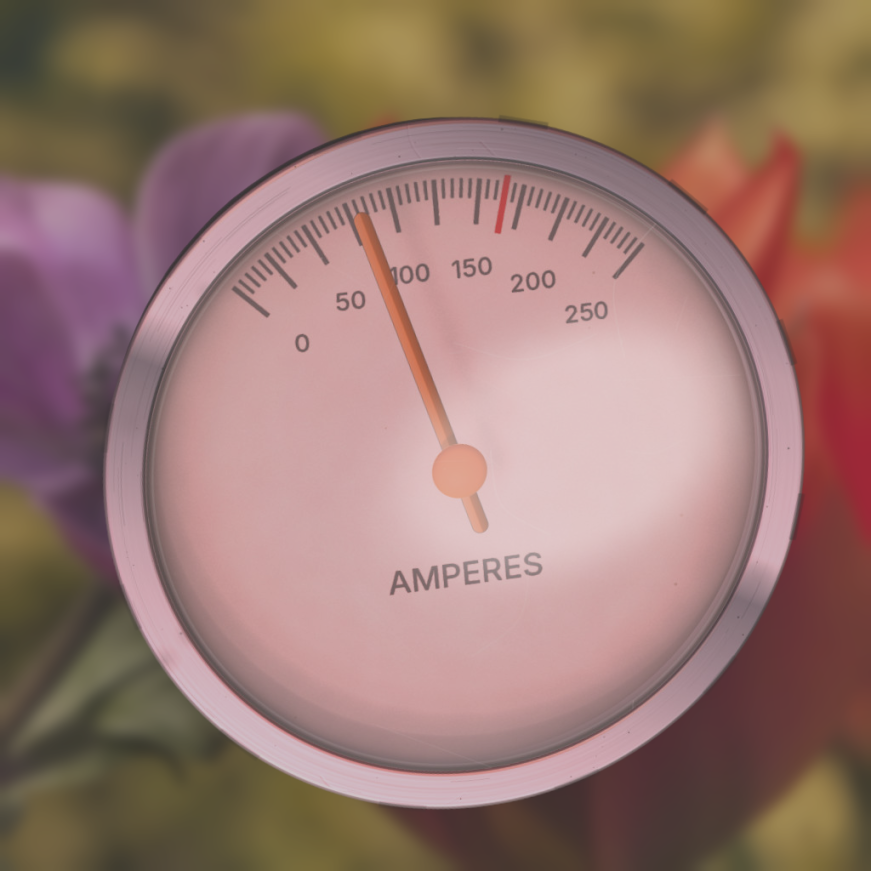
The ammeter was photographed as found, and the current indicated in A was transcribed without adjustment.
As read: 80 A
